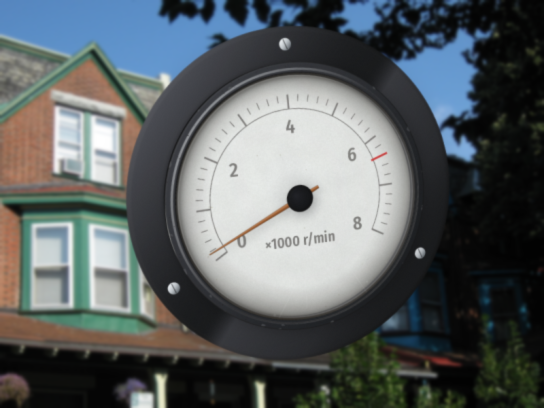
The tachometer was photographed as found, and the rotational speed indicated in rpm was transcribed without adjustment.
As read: 200 rpm
